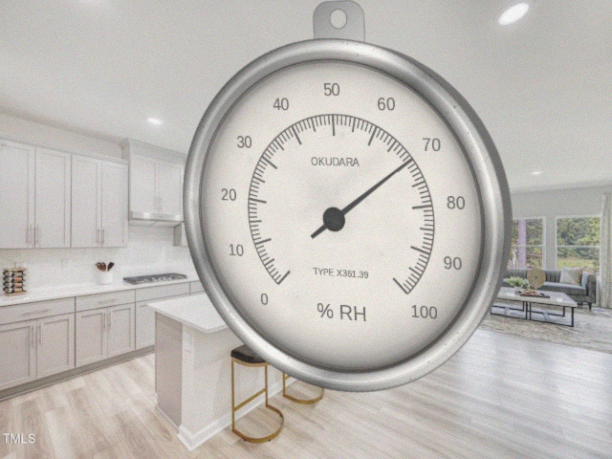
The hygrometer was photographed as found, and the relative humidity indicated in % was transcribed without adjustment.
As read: 70 %
